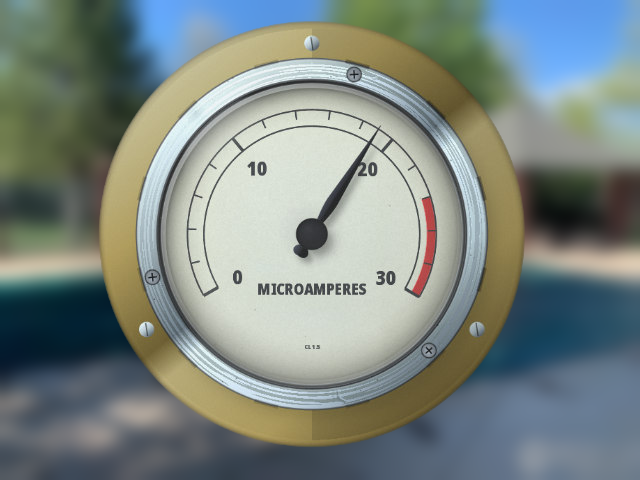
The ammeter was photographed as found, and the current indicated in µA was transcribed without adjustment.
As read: 19 µA
